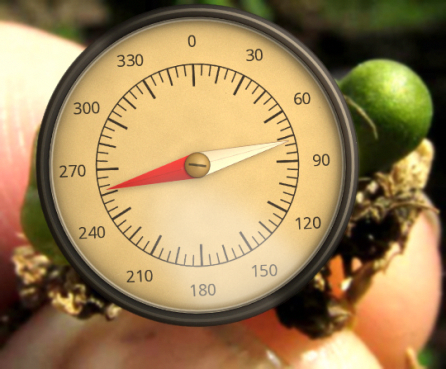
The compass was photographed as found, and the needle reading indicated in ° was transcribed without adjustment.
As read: 257.5 °
